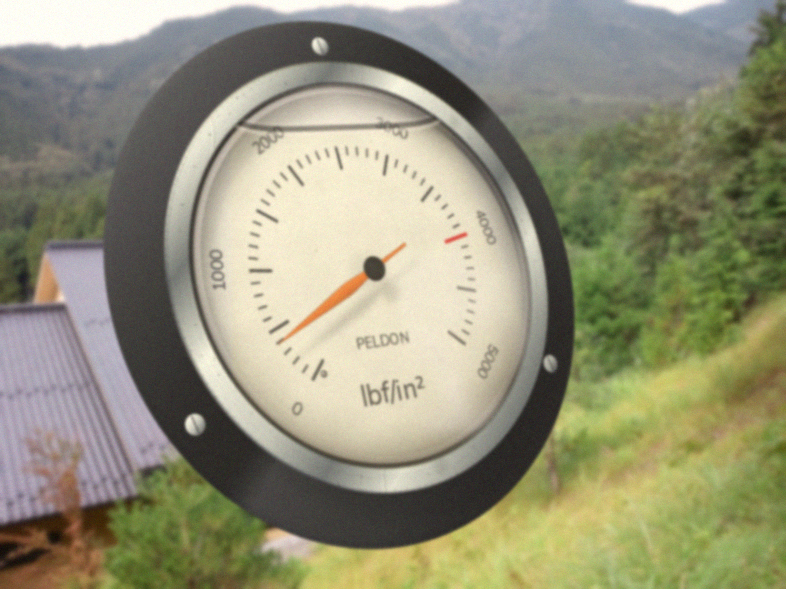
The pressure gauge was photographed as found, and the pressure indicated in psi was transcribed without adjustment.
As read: 400 psi
